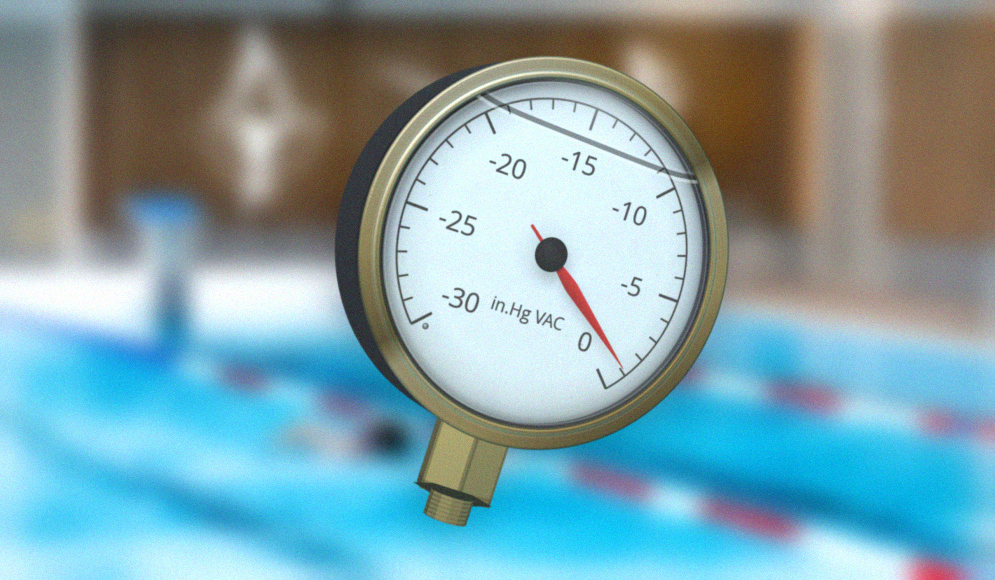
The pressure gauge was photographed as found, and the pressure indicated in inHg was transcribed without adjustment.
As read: -1 inHg
